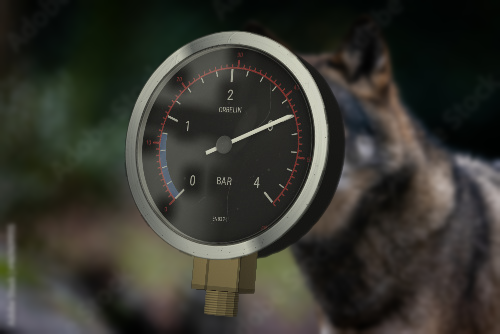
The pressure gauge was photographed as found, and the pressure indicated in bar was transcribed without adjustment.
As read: 3 bar
